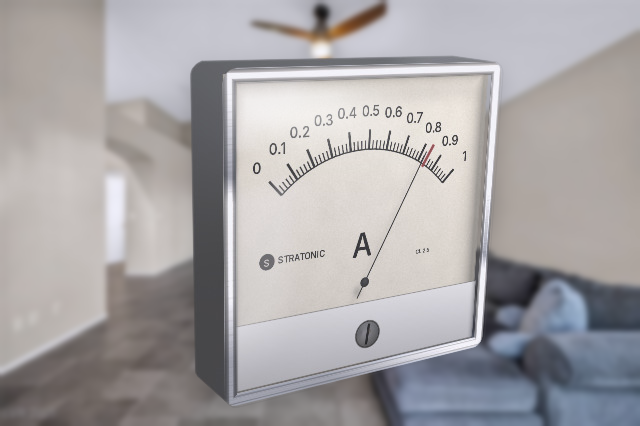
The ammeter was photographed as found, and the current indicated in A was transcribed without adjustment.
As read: 0.8 A
